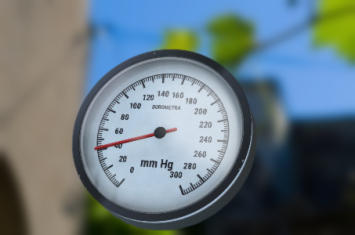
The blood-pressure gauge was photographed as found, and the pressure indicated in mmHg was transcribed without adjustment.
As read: 40 mmHg
